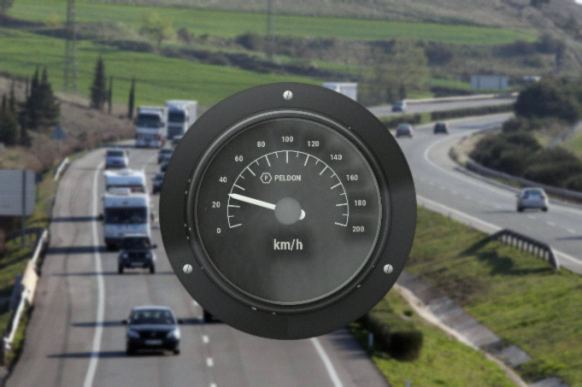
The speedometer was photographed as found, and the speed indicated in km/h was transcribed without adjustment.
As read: 30 km/h
